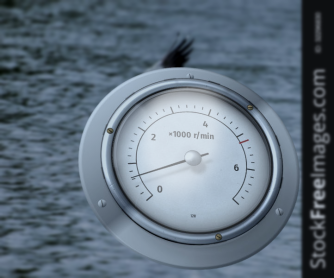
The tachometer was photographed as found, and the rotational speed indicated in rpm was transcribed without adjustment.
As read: 600 rpm
